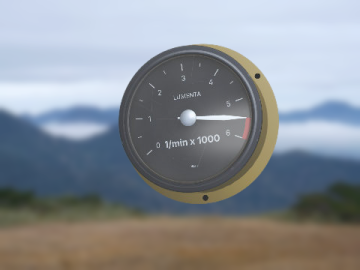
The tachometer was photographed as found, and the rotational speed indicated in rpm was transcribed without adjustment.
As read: 5500 rpm
